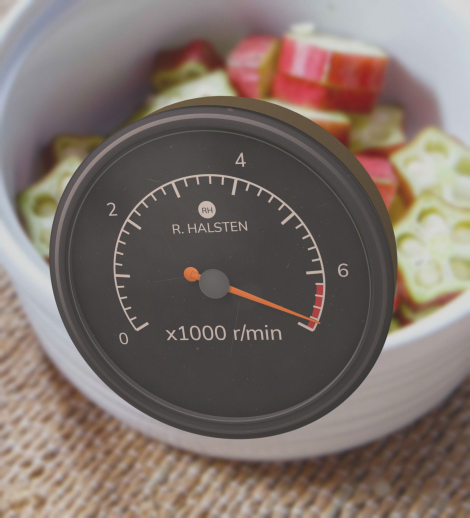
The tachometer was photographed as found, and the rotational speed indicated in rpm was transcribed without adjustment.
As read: 6800 rpm
